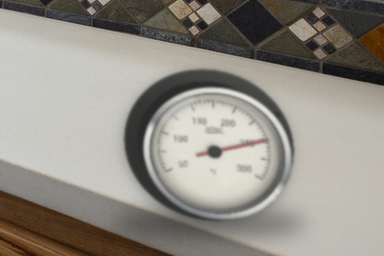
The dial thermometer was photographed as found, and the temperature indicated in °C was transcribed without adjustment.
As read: 250 °C
